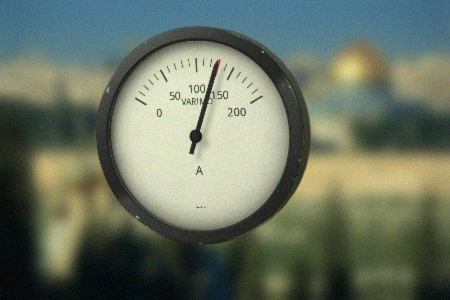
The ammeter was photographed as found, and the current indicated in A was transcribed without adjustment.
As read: 130 A
